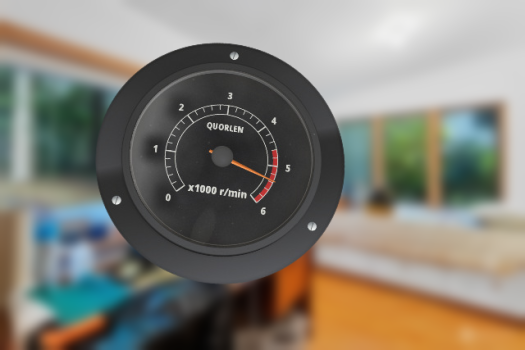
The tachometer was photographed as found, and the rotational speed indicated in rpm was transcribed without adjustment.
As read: 5400 rpm
